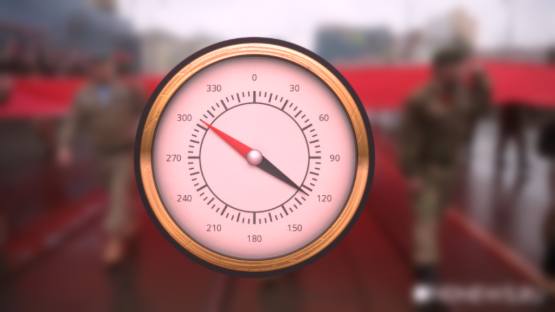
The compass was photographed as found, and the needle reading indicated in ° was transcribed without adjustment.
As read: 305 °
